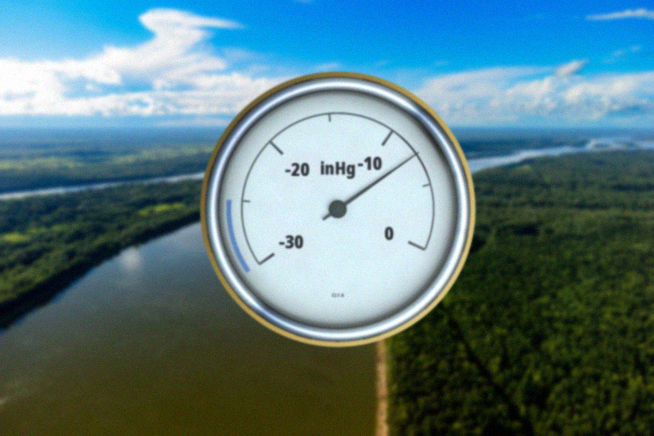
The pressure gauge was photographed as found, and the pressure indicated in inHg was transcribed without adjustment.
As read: -7.5 inHg
